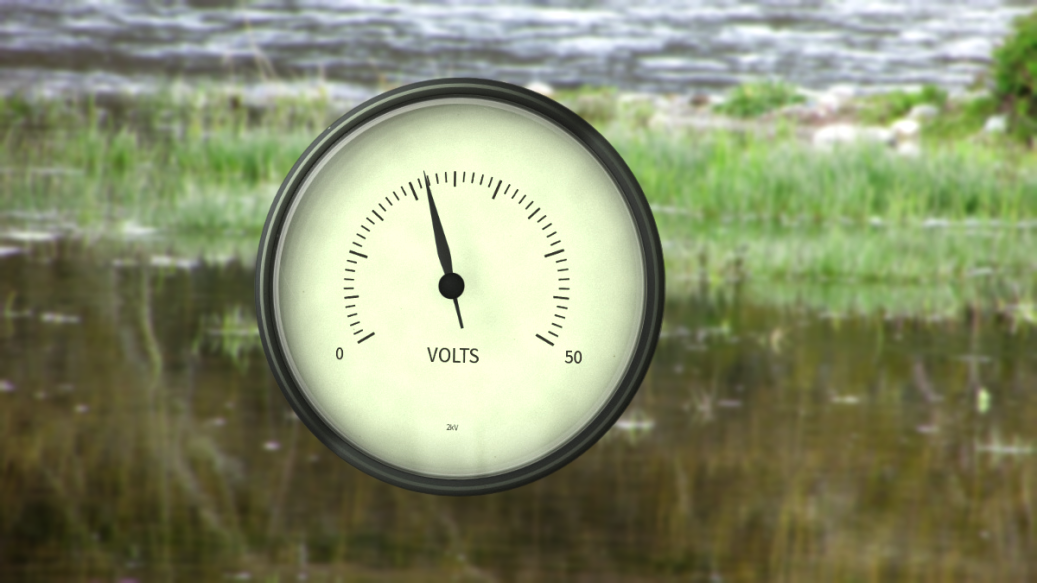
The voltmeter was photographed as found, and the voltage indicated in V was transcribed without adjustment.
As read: 22 V
